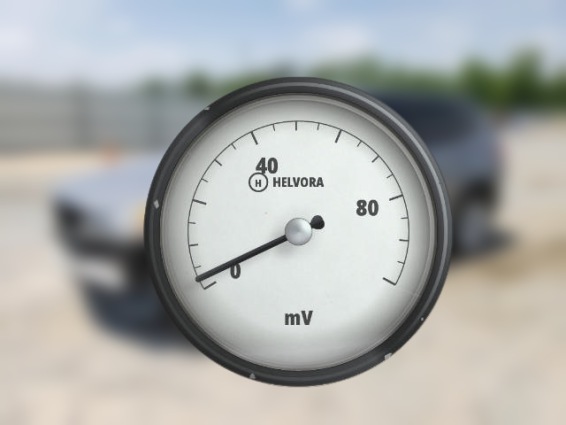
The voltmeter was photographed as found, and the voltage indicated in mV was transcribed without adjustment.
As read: 2.5 mV
